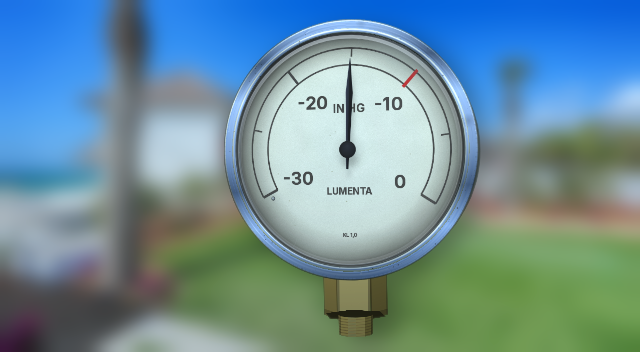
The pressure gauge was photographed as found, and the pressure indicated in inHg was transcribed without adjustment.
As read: -15 inHg
